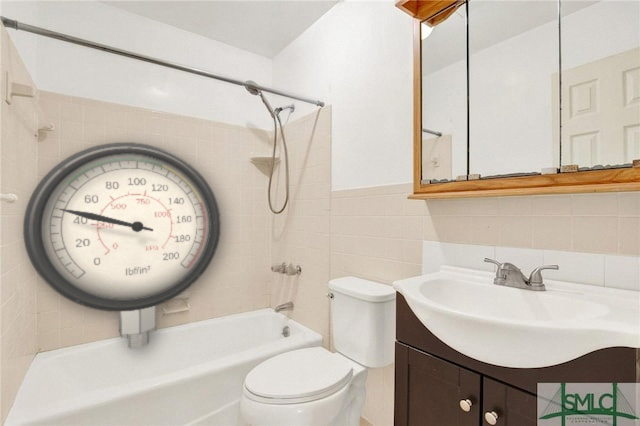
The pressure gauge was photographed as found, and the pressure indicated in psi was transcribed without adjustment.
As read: 45 psi
